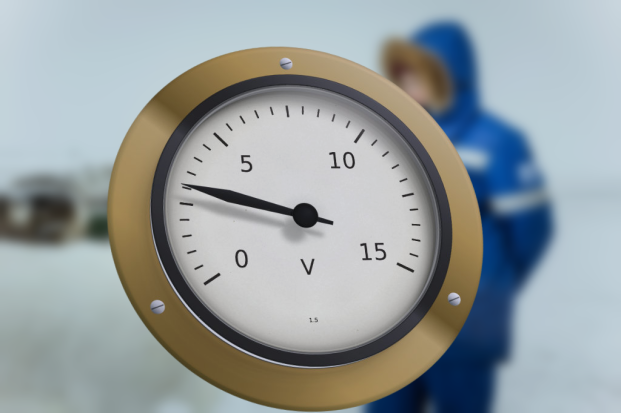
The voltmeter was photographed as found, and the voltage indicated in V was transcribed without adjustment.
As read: 3 V
